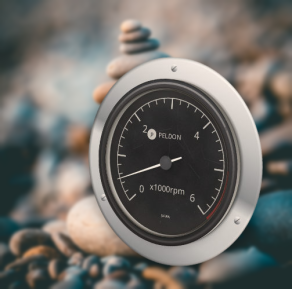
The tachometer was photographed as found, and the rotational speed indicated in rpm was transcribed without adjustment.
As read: 500 rpm
